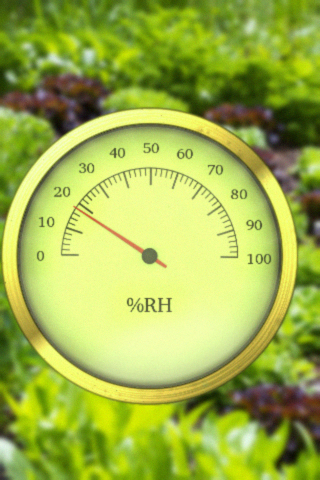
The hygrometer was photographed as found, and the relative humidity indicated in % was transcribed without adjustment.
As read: 18 %
